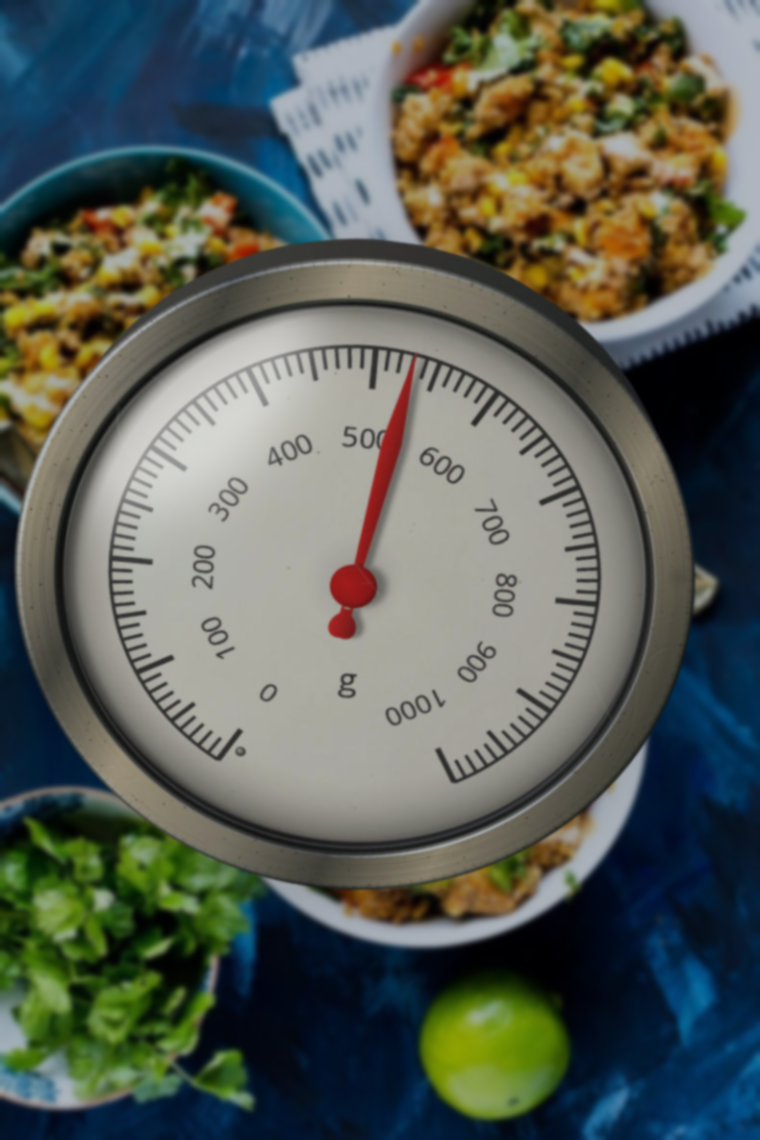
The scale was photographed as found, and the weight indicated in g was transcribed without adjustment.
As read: 530 g
